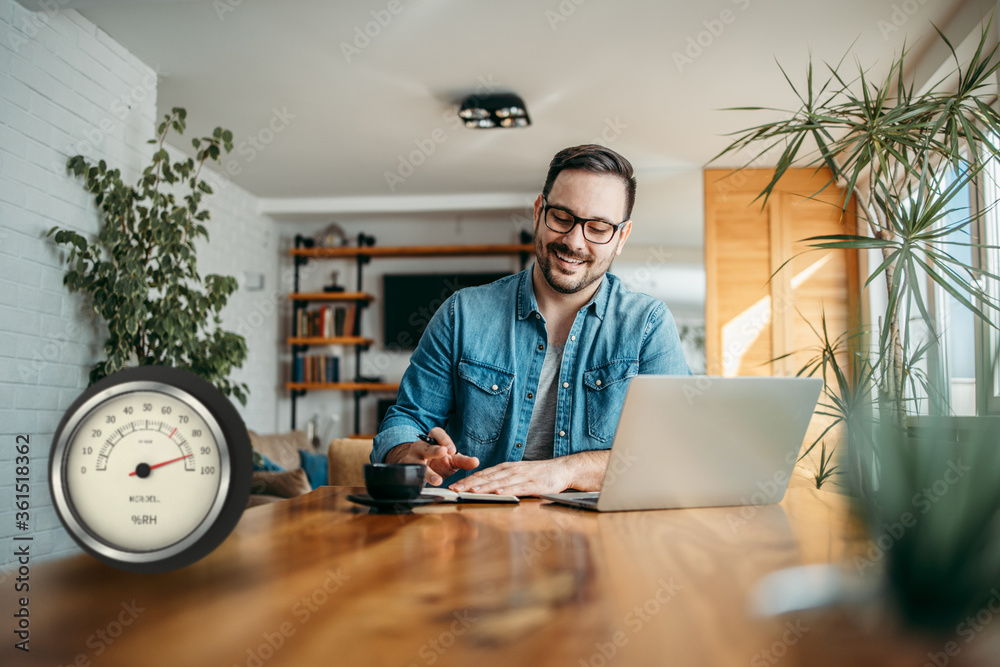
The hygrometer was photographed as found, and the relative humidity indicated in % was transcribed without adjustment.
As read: 90 %
